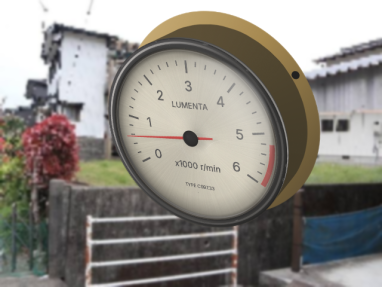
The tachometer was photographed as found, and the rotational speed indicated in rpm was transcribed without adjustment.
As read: 600 rpm
